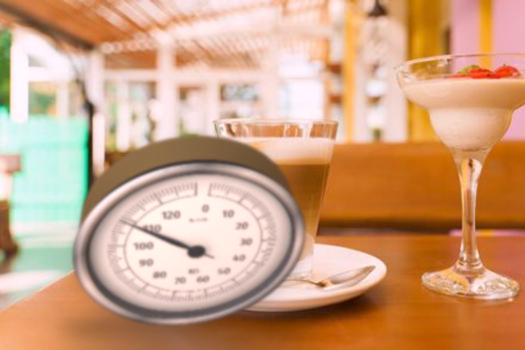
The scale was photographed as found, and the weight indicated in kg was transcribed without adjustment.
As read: 110 kg
